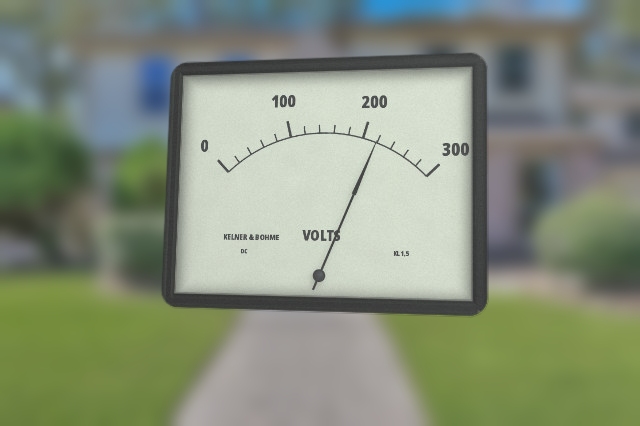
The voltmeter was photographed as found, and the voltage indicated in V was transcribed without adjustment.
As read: 220 V
